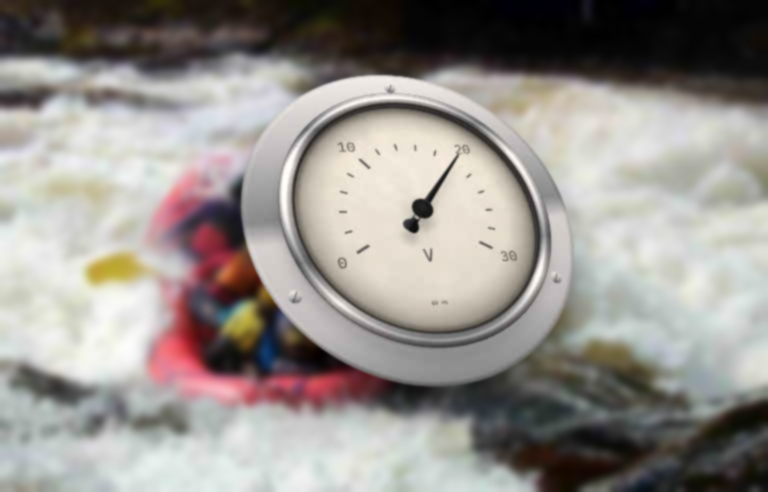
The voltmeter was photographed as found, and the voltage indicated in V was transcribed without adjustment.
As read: 20 V
